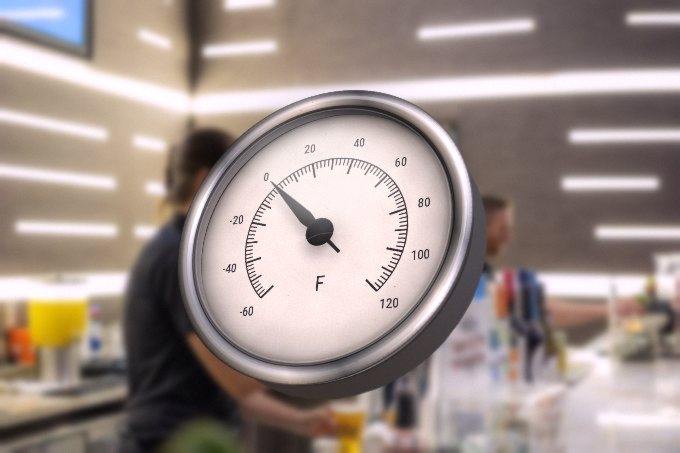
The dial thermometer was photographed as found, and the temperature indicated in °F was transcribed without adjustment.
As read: 0 °F
